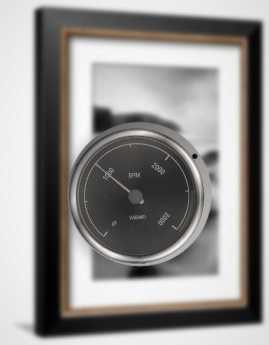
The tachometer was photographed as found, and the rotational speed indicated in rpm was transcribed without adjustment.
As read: 1000 rpm
